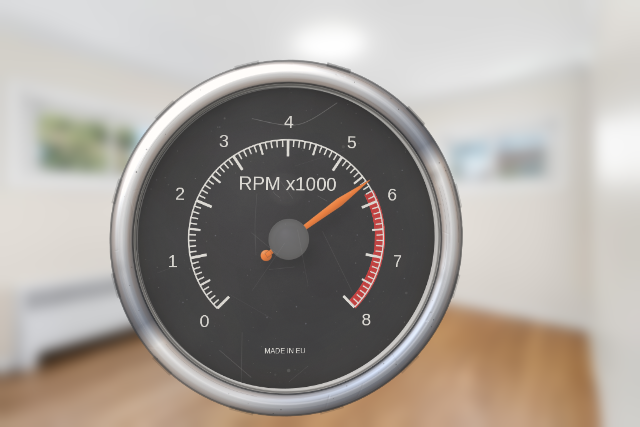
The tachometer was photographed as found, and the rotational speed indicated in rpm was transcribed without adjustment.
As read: 5600 rpm
